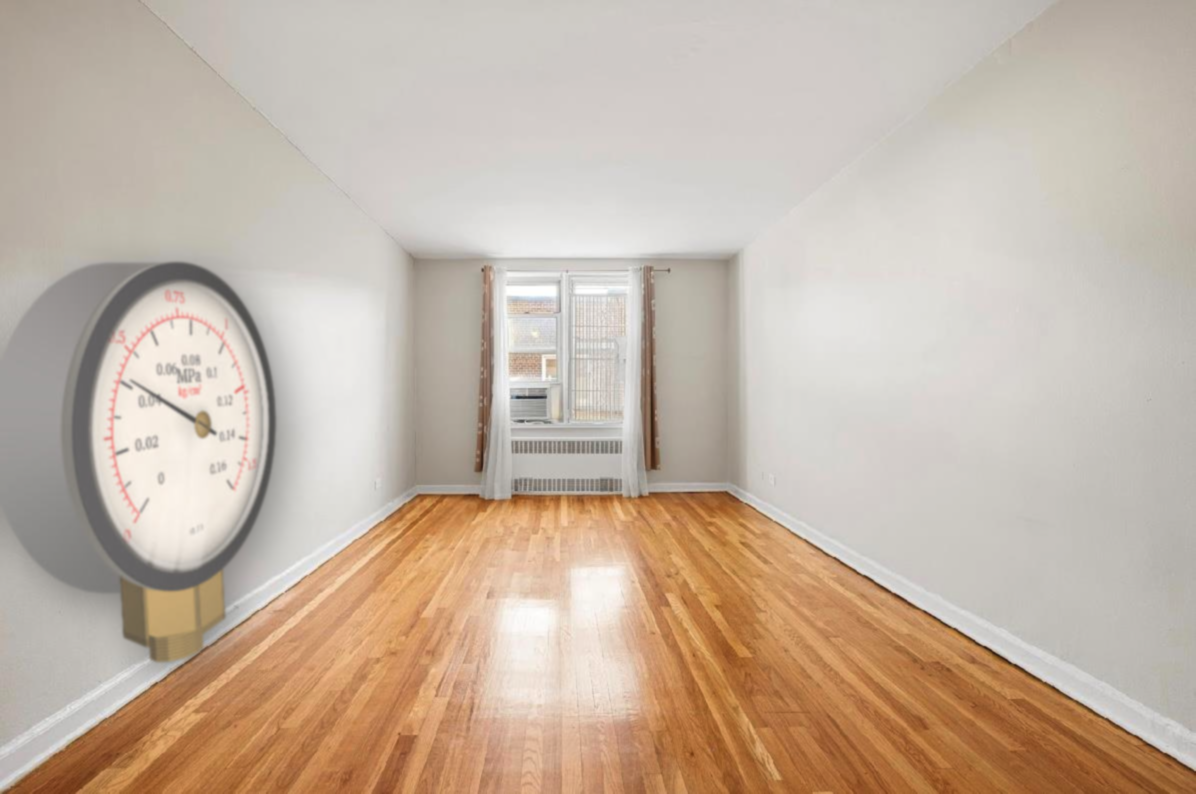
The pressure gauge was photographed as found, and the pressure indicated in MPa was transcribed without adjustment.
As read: 0.04 MPa
